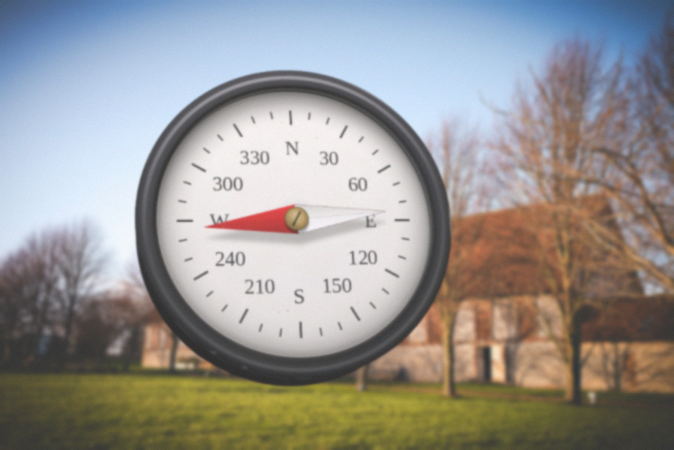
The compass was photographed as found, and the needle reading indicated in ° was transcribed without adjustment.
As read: 265 °
